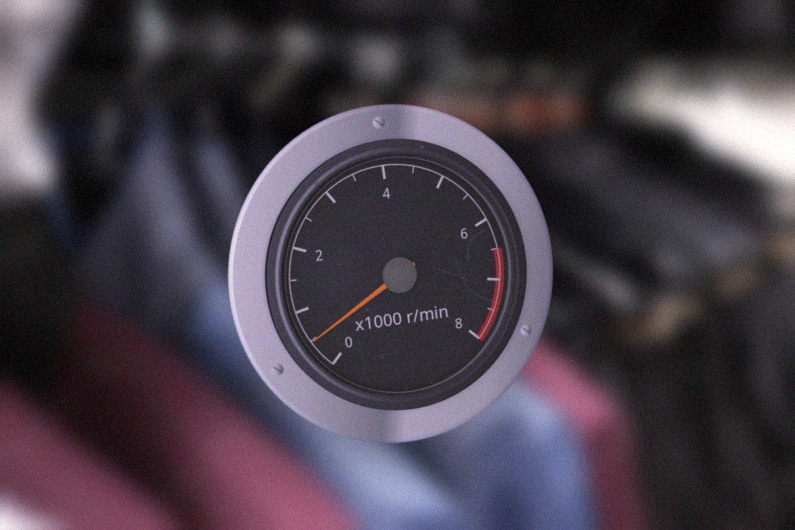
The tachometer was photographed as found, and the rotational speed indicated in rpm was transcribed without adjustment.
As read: 500 rpm
